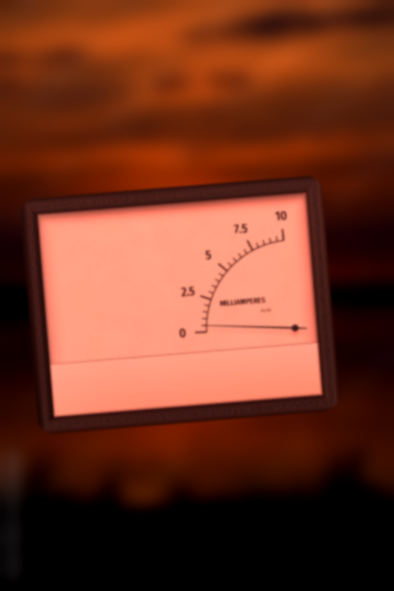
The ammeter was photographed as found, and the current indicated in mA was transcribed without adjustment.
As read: 0.5 mA
